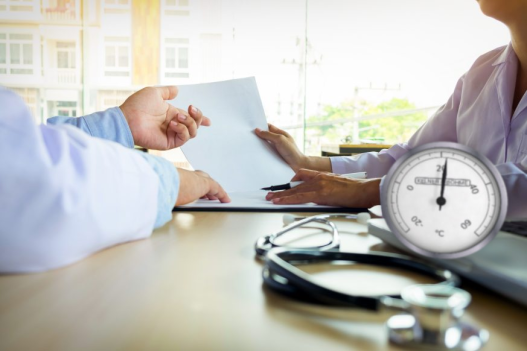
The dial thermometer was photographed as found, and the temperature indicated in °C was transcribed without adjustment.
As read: 22 °C
